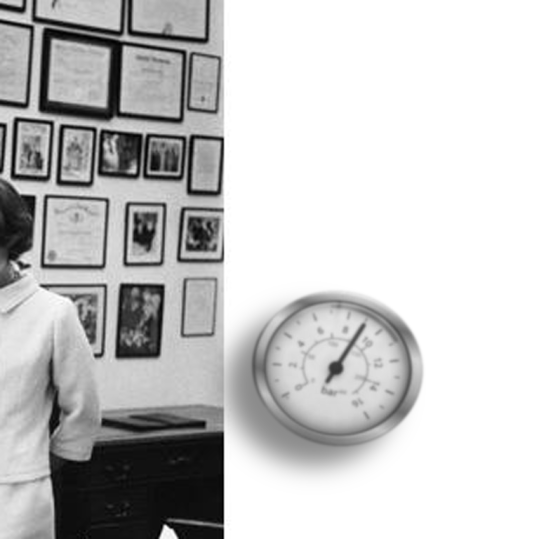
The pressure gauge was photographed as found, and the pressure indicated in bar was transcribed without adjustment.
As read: 9 bar
